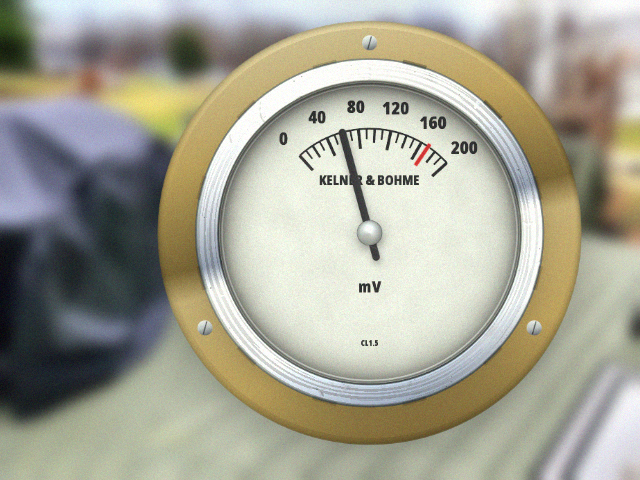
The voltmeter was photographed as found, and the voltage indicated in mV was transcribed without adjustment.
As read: 60 mV
